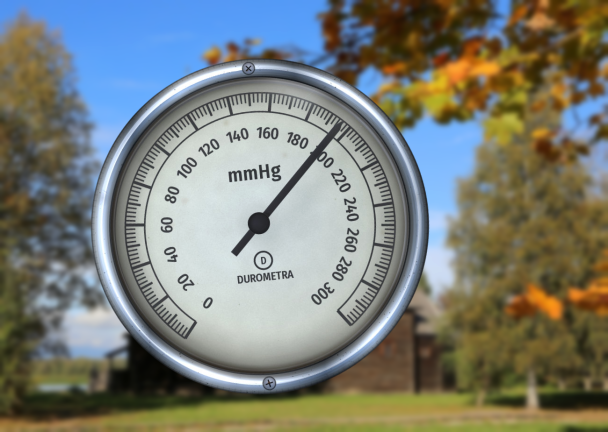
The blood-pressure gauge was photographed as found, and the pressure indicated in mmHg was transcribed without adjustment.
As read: 196 mmHg
